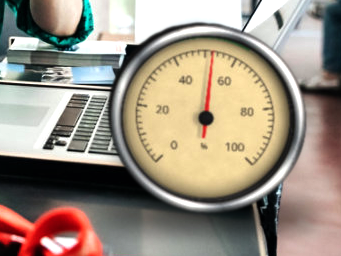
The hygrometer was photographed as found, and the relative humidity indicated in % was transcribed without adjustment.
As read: 52 %
